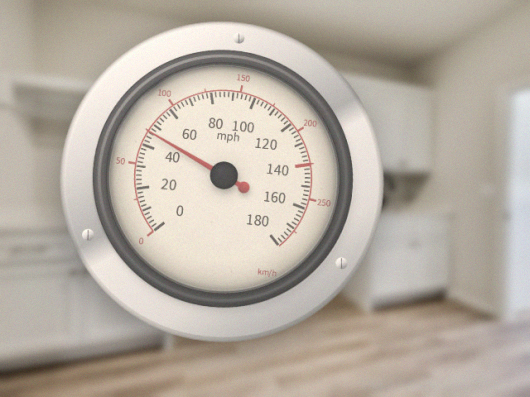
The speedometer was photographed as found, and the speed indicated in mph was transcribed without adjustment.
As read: 46 mph
